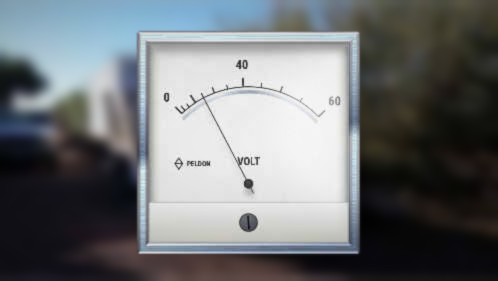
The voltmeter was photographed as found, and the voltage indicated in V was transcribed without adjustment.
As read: 25 V
